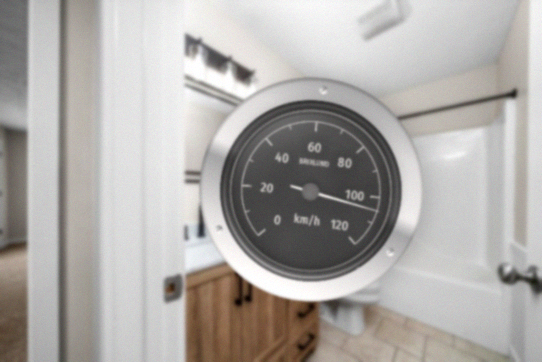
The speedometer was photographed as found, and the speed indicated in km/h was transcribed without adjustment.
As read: 105 km/h
